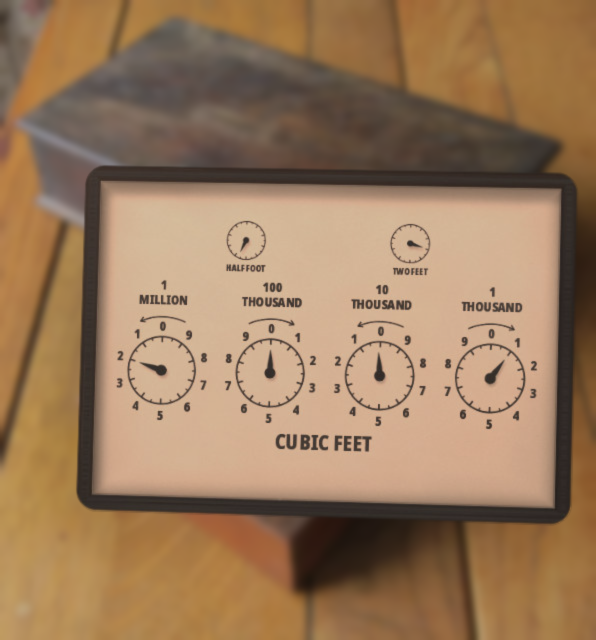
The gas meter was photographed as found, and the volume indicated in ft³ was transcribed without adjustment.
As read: 200100 ft³
